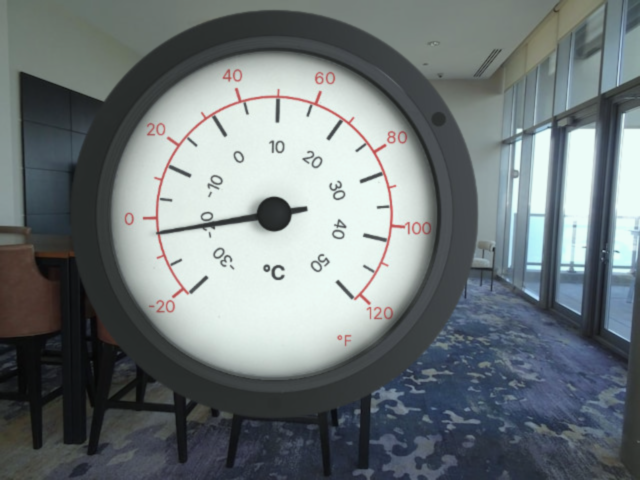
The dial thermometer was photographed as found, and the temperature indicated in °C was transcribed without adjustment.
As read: -20 °C
